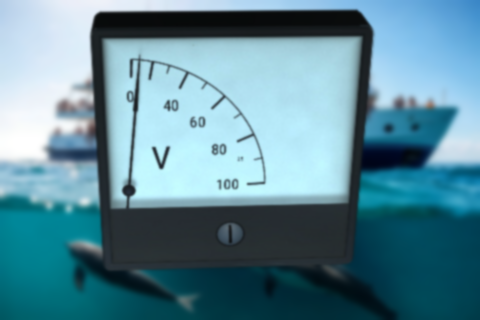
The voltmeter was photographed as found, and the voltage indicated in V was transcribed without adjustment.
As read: 10 V
